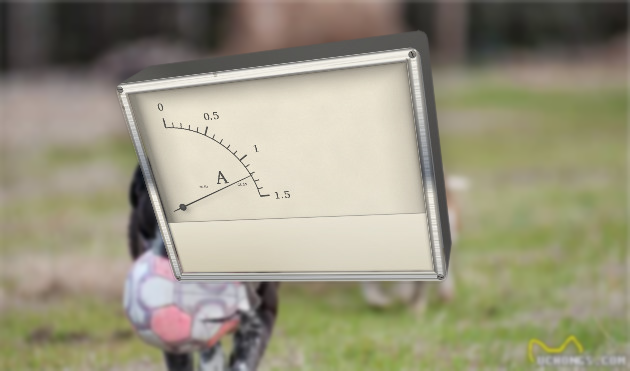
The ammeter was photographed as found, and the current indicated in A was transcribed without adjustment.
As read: 1.2 A
